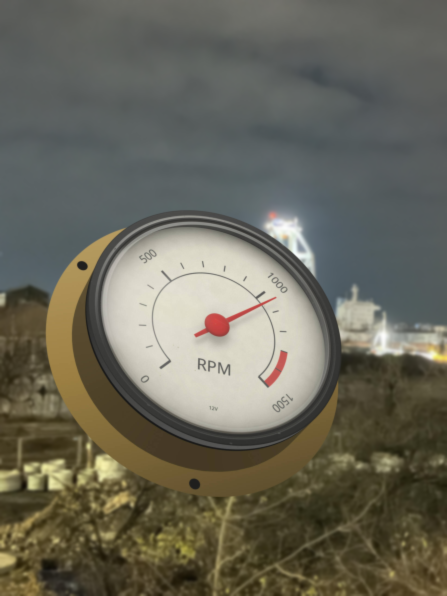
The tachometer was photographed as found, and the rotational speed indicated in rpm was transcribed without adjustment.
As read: 1050 rpm
